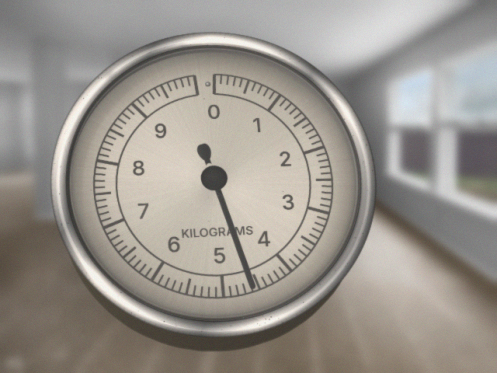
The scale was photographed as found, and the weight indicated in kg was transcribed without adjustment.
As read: 4.6 kg
